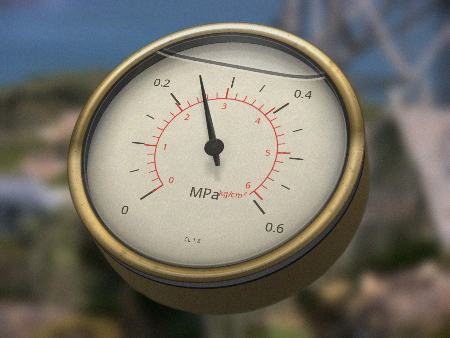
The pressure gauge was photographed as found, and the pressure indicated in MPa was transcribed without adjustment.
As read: 0.25 MPa
